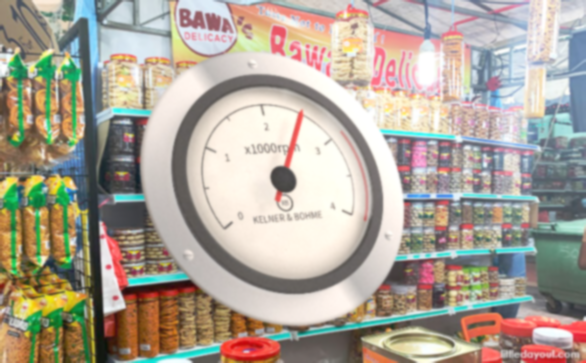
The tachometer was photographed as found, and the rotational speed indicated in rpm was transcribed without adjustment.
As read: 2500 rpm
